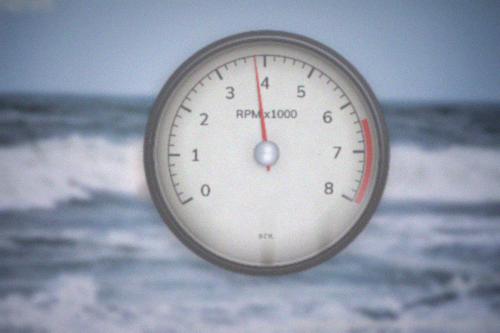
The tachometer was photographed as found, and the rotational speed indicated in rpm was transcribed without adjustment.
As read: 3800 rpm
